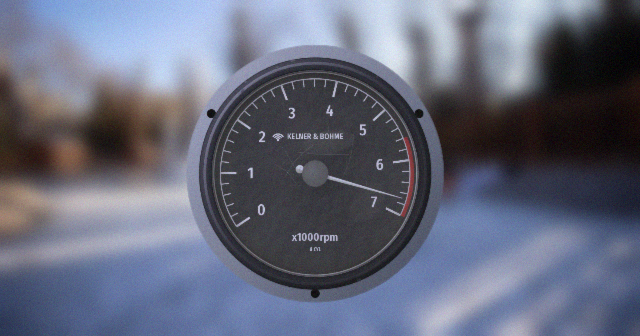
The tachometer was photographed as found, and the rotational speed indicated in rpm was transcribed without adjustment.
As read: 6700 rpm
